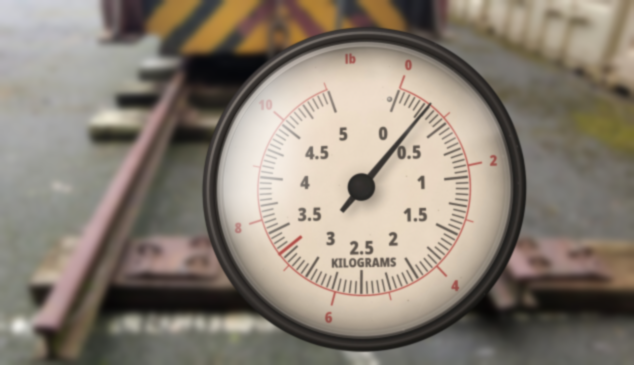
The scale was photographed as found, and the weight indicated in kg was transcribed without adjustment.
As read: 0.3 kg
